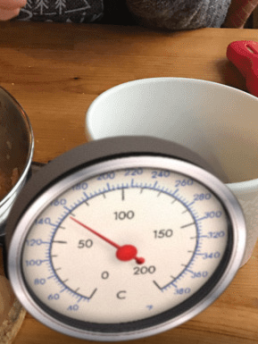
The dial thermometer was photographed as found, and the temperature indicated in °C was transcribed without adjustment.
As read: 70 °C
